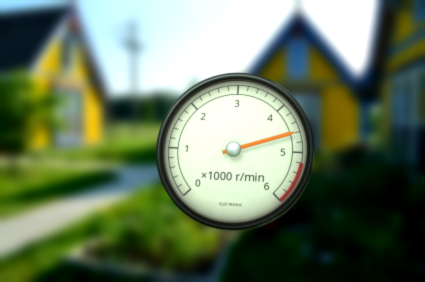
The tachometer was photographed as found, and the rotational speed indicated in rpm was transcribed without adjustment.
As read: 4600 rpm
